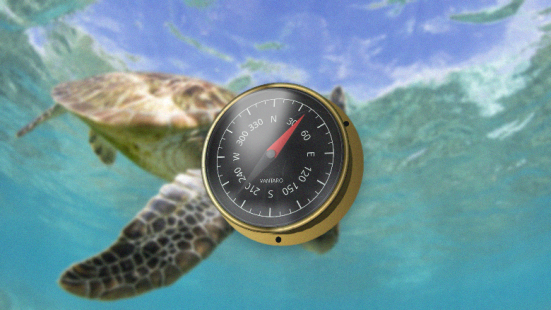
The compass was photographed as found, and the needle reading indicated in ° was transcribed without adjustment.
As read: 40 °
